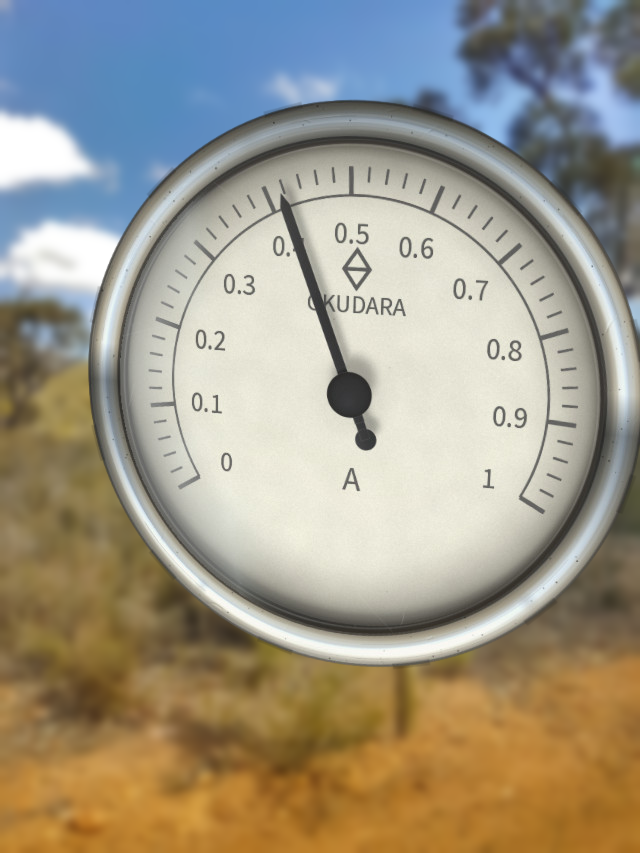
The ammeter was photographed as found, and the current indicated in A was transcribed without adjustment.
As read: 0.42 A
